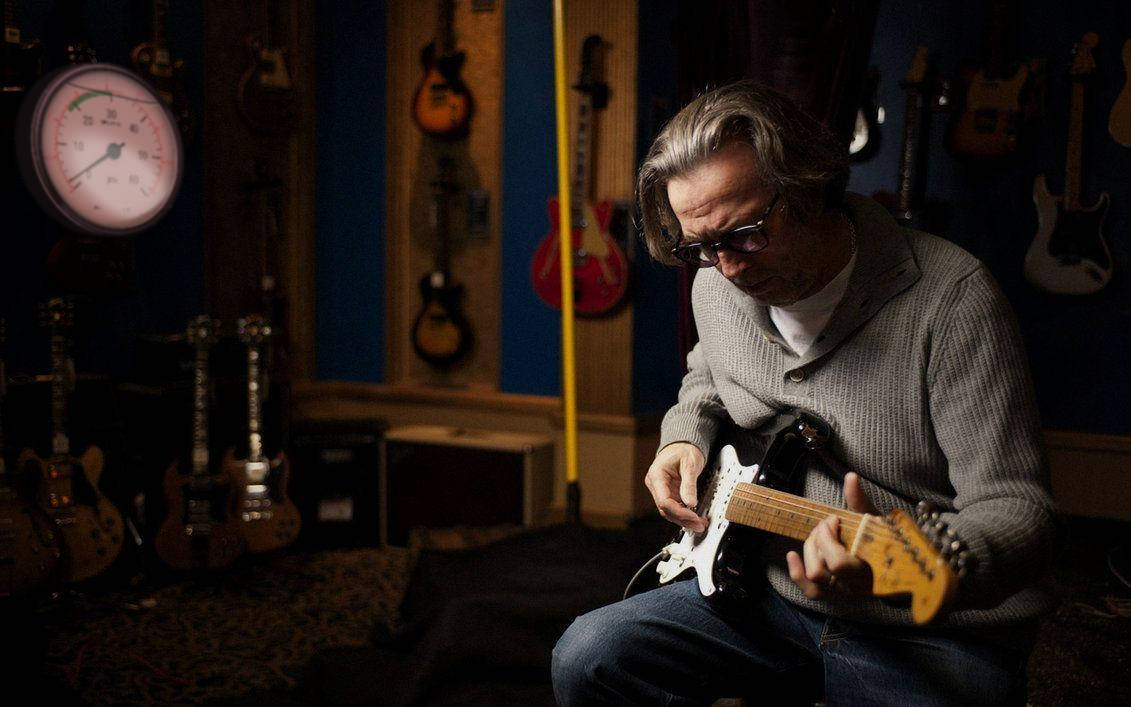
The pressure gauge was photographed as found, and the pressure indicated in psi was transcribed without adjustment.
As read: 2 psi
